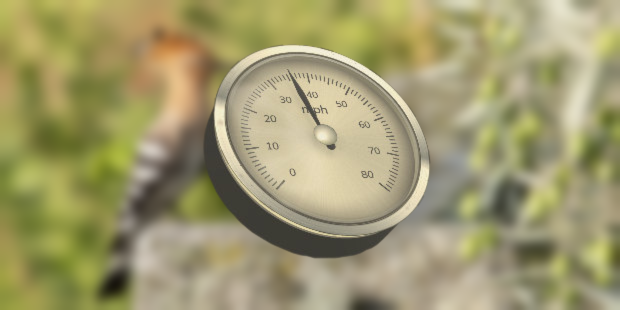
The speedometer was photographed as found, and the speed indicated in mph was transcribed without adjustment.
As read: 35 mph
